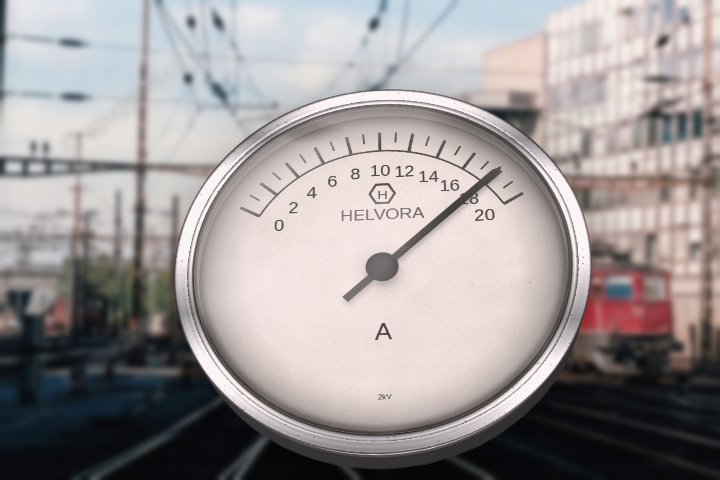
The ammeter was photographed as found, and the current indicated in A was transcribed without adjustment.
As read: 18 A
